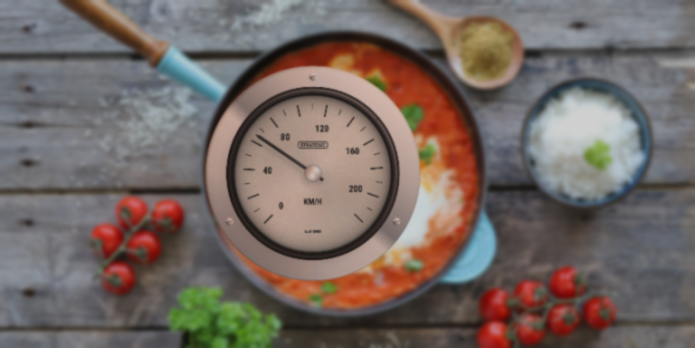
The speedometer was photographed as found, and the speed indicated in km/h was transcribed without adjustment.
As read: 65 km/h
